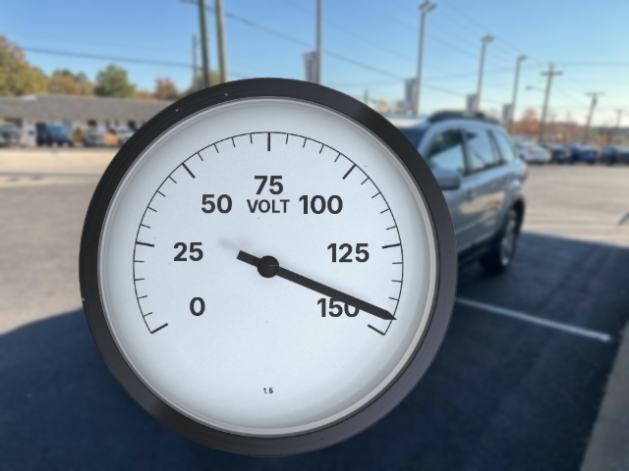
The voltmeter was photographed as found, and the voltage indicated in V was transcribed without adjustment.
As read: 145 V
